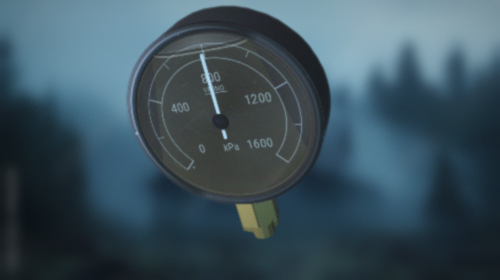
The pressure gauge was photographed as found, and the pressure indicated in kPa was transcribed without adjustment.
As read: 800 kPa
